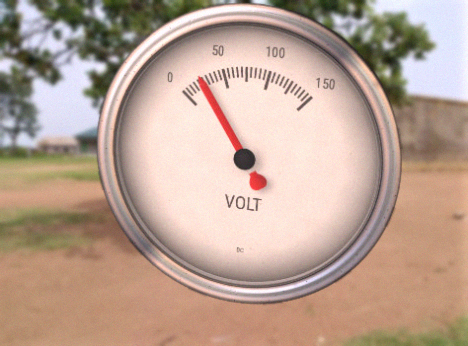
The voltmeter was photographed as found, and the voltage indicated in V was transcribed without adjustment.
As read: 25 V
